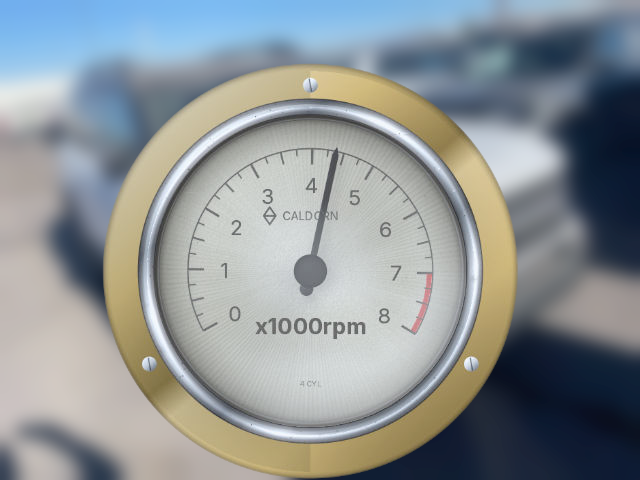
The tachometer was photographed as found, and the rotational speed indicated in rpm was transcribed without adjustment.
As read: 4375 rpm
